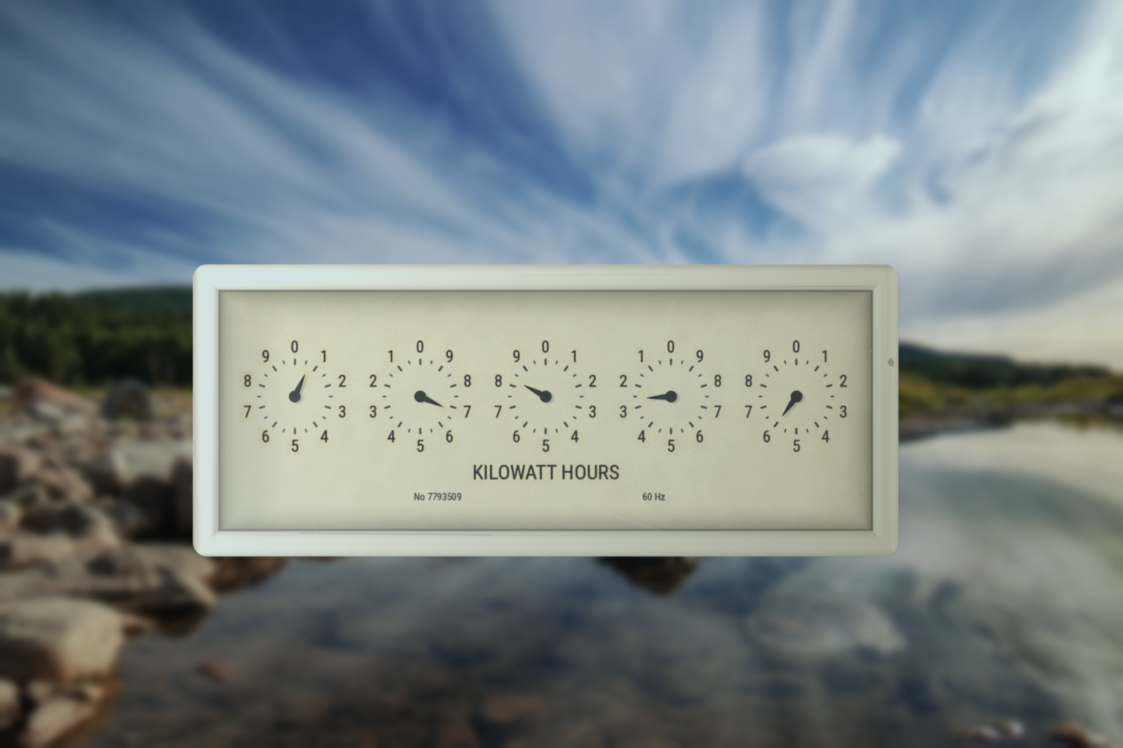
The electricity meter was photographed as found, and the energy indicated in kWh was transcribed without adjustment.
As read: 6826 kWh
